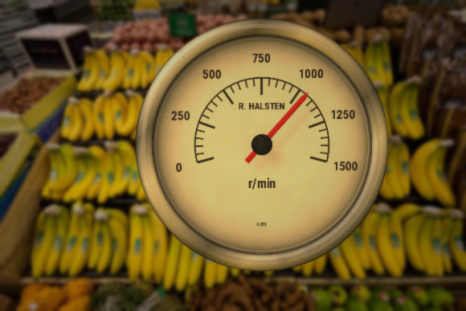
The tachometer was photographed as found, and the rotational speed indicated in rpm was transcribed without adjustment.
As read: 1050 rpm
